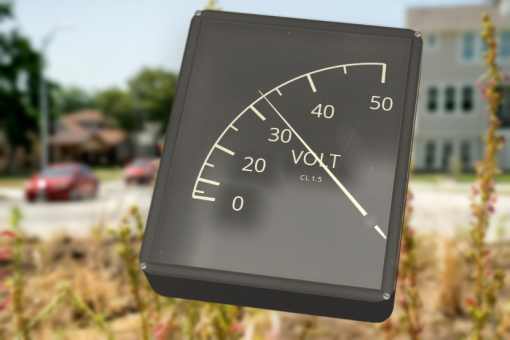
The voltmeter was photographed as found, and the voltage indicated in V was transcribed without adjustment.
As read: 32.5 V
